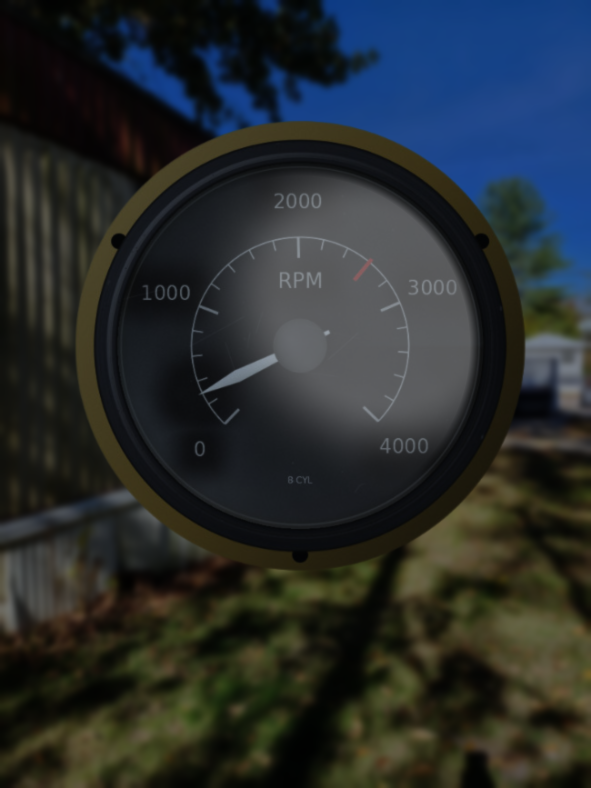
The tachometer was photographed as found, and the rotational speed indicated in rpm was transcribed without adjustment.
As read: 300 rpm
